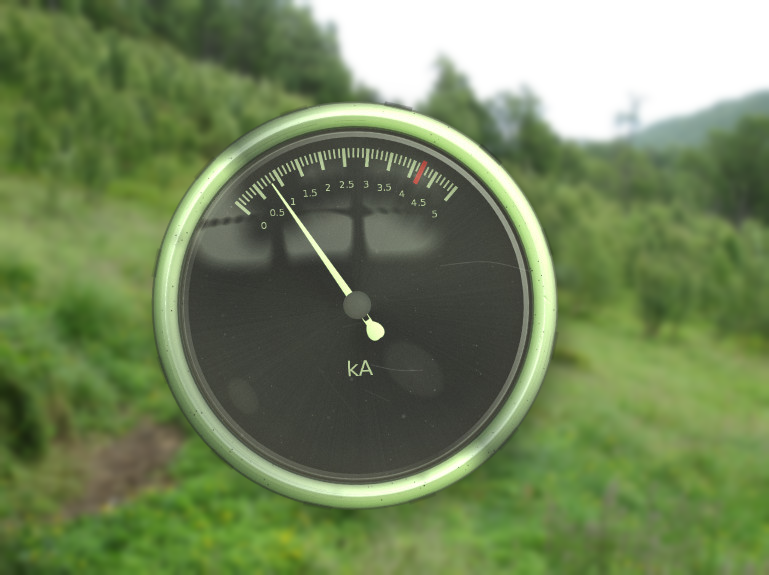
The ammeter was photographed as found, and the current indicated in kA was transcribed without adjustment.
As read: 0.8 kA
